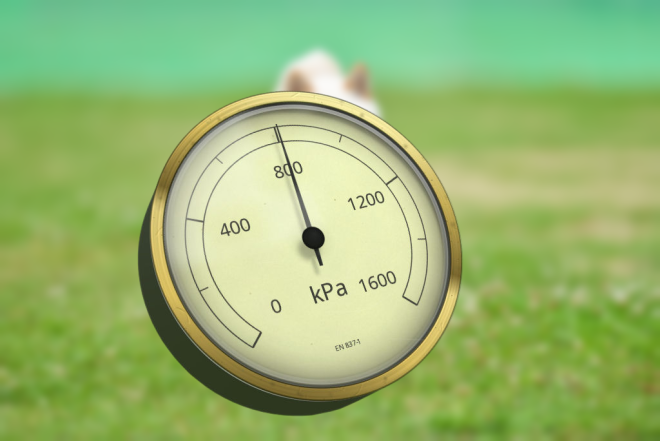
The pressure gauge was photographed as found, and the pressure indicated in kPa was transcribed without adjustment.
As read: 800 kPa
